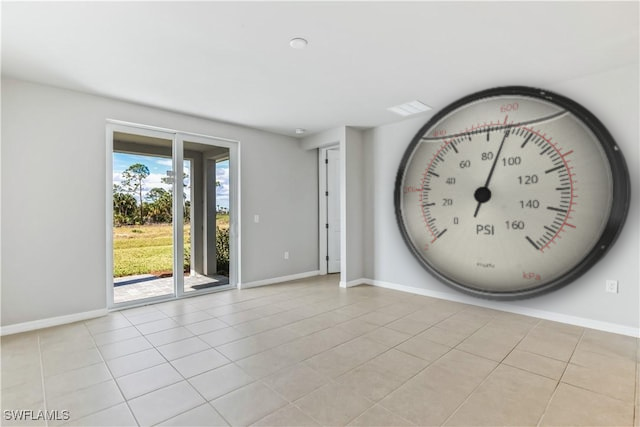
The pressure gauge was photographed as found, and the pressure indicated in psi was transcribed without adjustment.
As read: 90 psi
